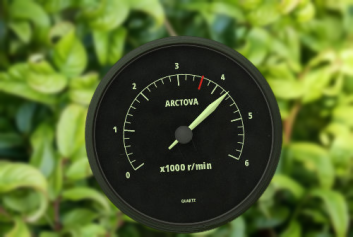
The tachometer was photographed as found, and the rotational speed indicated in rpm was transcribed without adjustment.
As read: 4300 rpm
